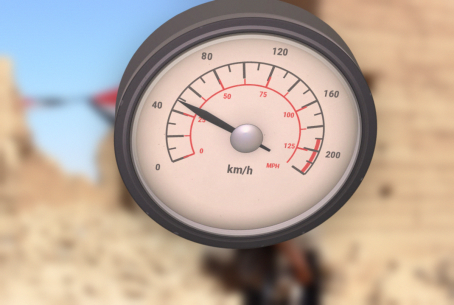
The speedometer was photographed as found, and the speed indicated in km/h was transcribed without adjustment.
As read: 50 km/h
